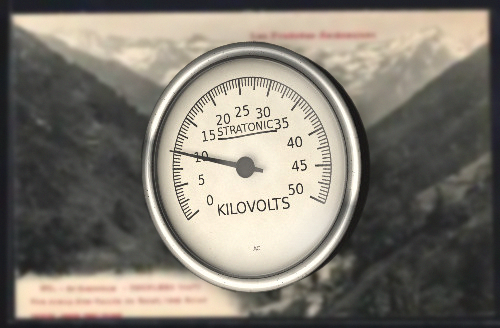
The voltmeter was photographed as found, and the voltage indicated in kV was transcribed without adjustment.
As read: 10 kV
